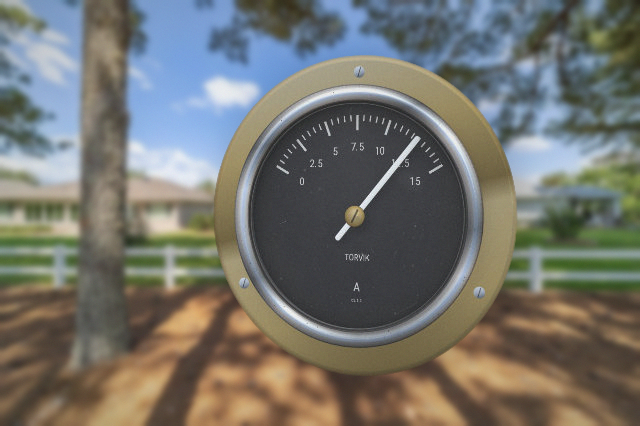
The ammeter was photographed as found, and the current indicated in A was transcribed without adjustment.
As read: 12.5 A
